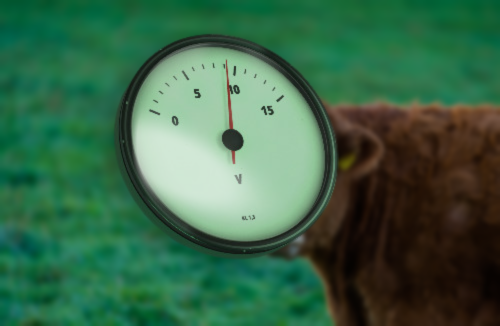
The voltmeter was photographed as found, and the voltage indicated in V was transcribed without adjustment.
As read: 9 V
